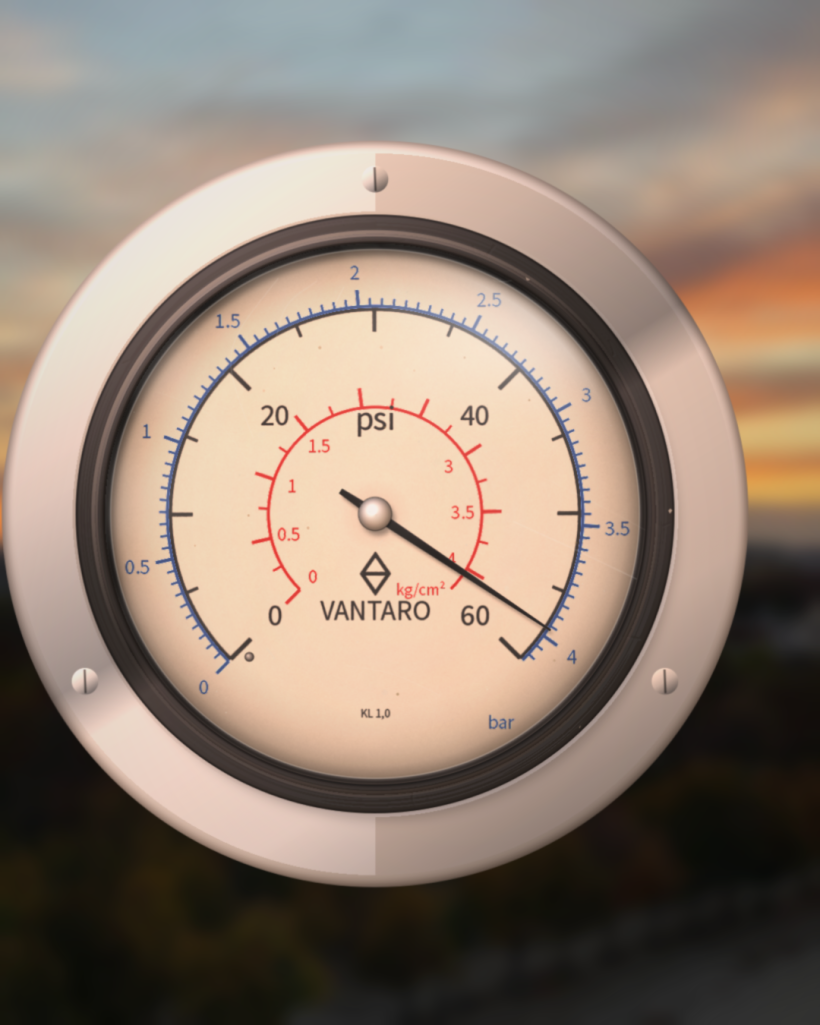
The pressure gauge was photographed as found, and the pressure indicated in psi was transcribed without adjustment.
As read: 57.5 psi
